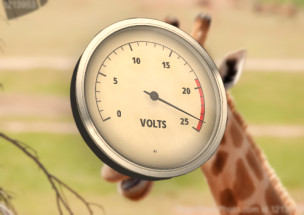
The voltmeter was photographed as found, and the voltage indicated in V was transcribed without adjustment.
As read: 24 V
